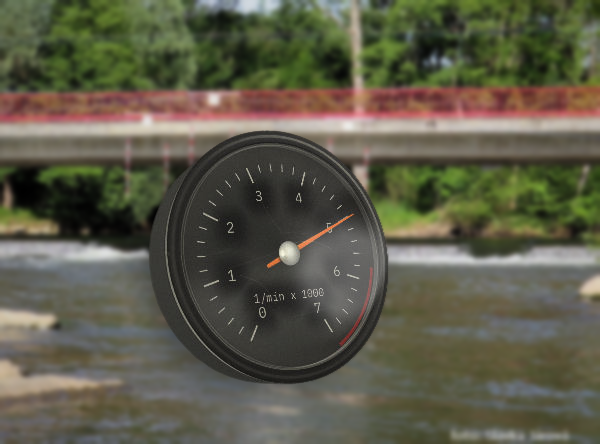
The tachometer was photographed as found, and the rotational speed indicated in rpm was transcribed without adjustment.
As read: 5000 rpm
